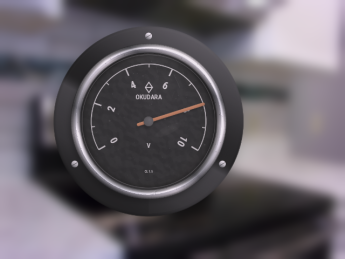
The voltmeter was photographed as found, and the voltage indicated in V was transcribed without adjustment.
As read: 8 V
